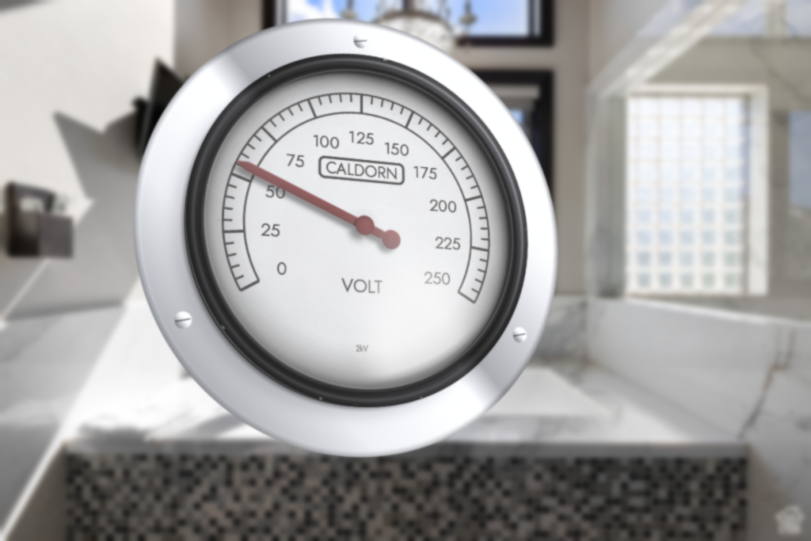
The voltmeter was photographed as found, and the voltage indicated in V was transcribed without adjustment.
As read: 55 V
